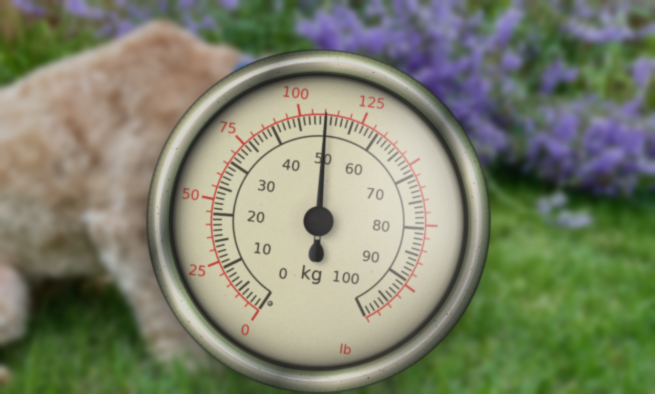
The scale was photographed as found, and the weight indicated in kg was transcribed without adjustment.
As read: 50 kg
